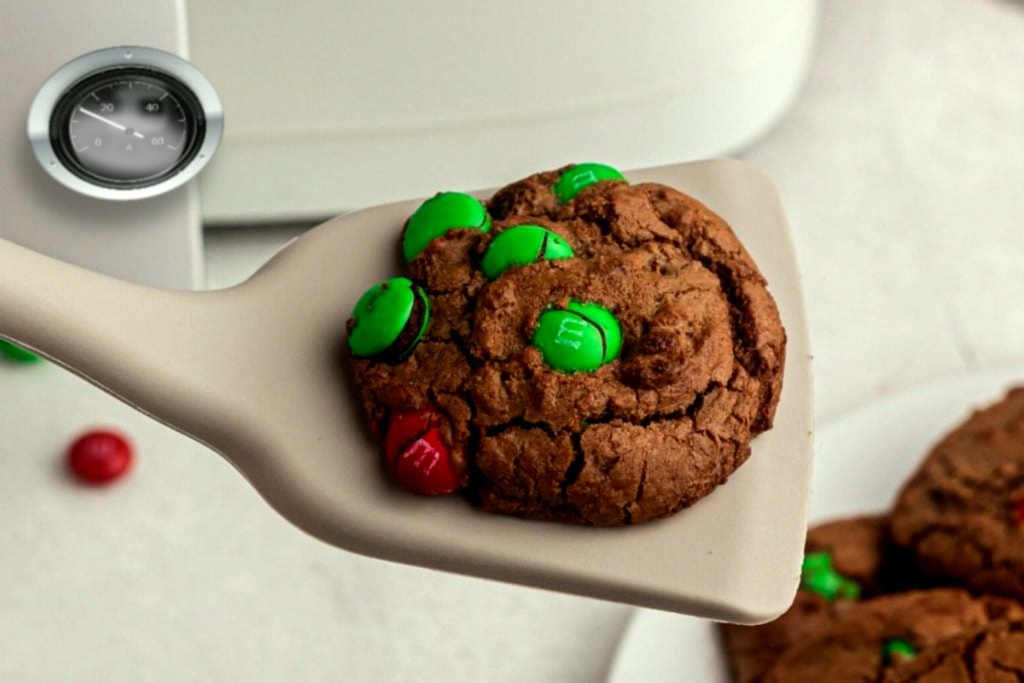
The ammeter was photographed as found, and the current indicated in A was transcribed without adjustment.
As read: 15 A
